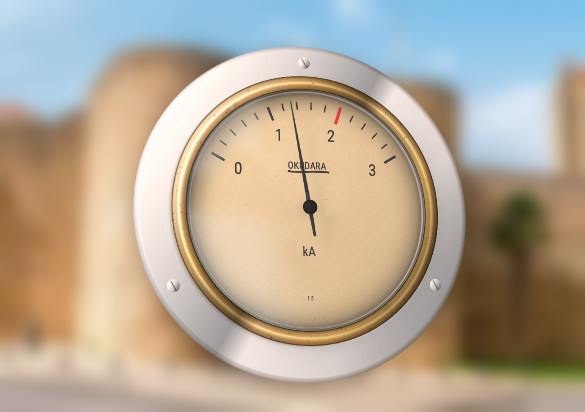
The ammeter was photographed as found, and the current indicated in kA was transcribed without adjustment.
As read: 1.3 kA
